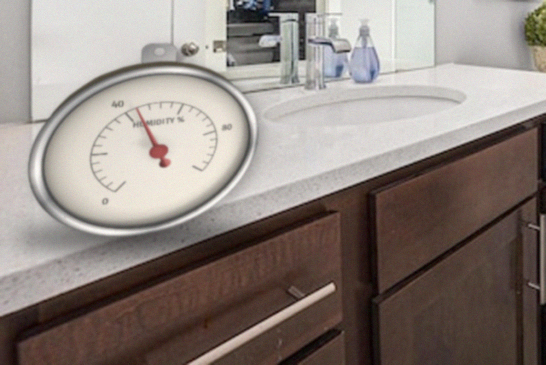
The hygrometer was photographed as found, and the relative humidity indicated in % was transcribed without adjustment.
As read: 44 %
